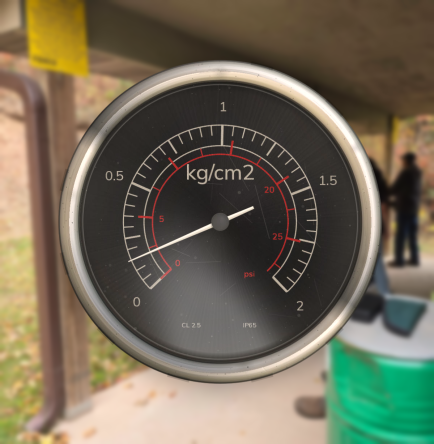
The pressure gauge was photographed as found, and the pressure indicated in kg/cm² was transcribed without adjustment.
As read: 0.15 kg/cm²
